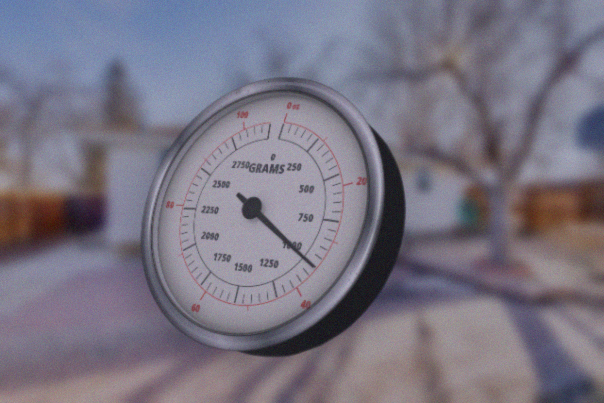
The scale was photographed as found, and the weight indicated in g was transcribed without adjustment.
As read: 1000 g
